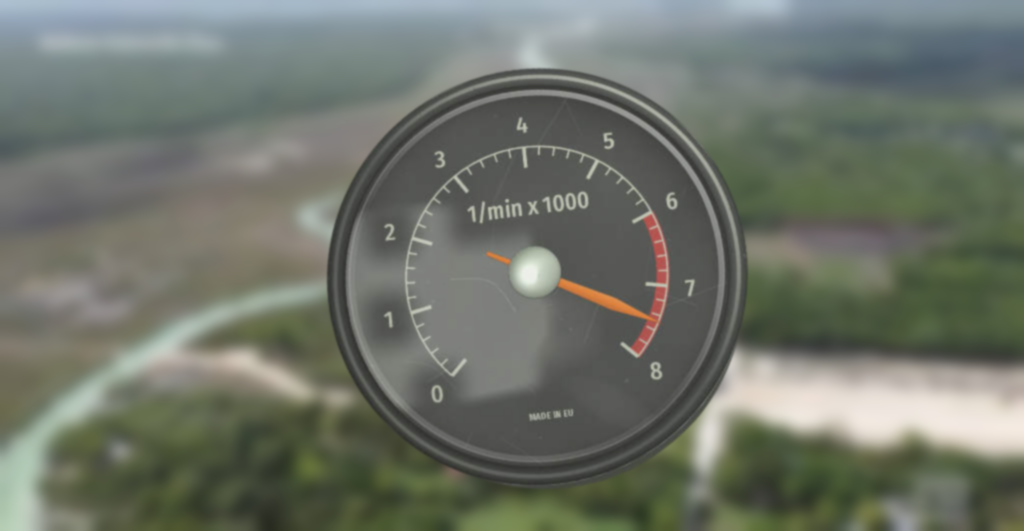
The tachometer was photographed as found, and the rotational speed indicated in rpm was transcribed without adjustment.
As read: 7500 rpm
